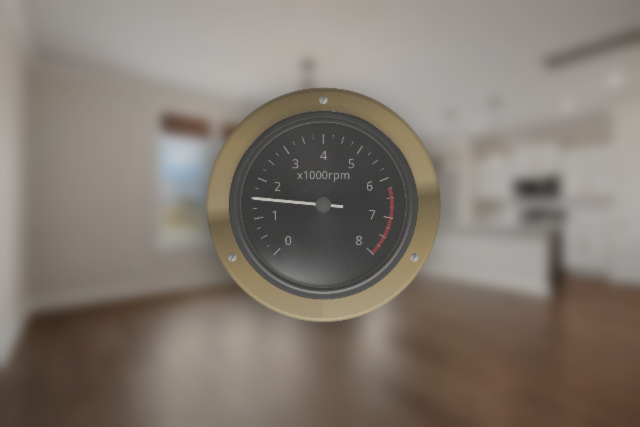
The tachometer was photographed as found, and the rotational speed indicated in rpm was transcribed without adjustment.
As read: 1500 rpm
